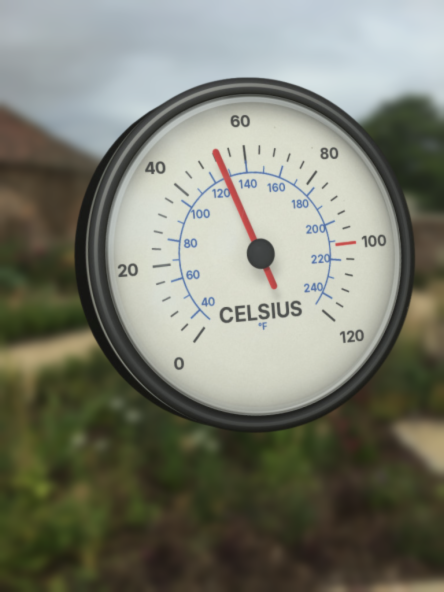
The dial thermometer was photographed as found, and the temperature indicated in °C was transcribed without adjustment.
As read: 52 °C
